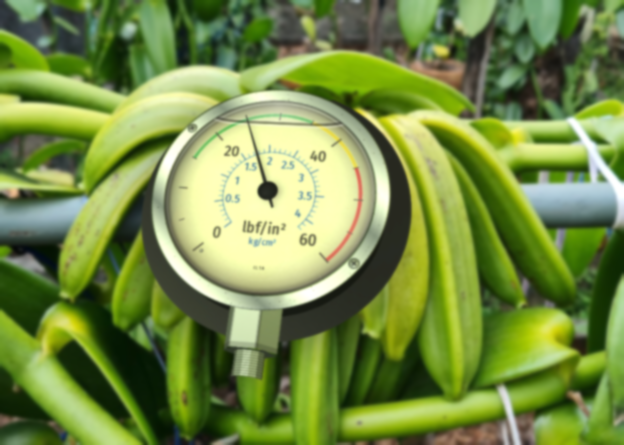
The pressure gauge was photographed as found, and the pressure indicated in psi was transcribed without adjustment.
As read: 25 psi
